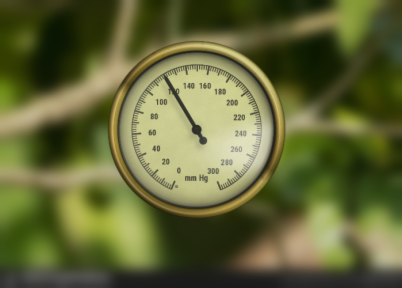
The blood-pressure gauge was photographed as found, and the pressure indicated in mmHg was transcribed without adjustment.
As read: 120 mmHg
